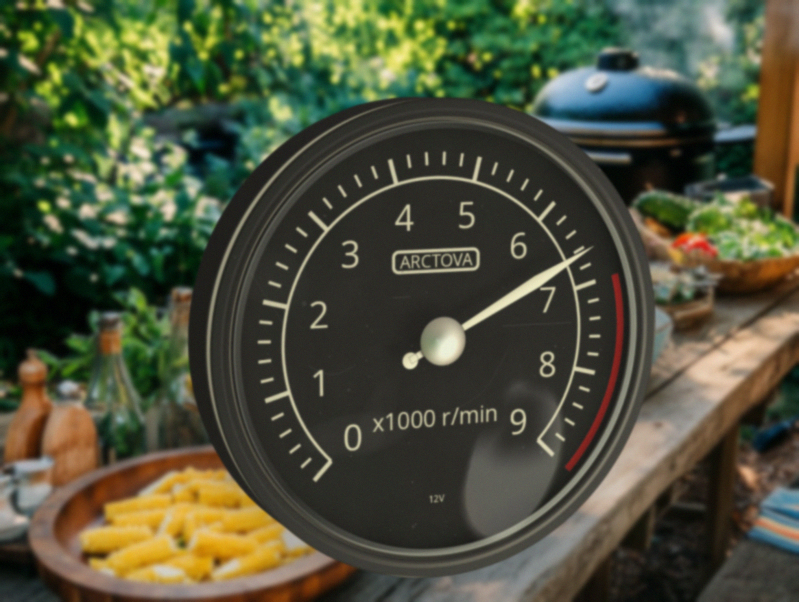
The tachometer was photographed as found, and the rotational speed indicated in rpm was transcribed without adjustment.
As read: 6600 rpm
